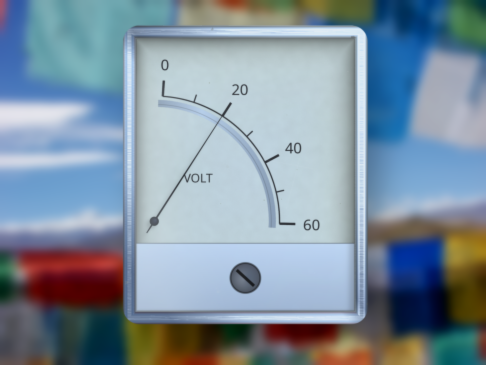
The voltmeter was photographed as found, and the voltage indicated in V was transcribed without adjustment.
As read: 20 V
